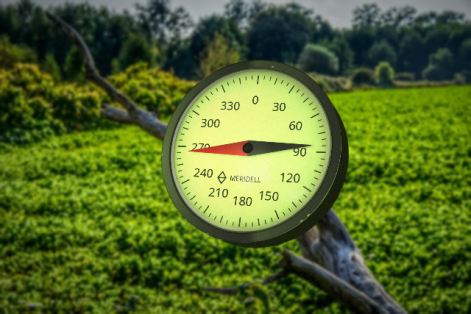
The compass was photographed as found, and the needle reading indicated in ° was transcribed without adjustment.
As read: 265 °
